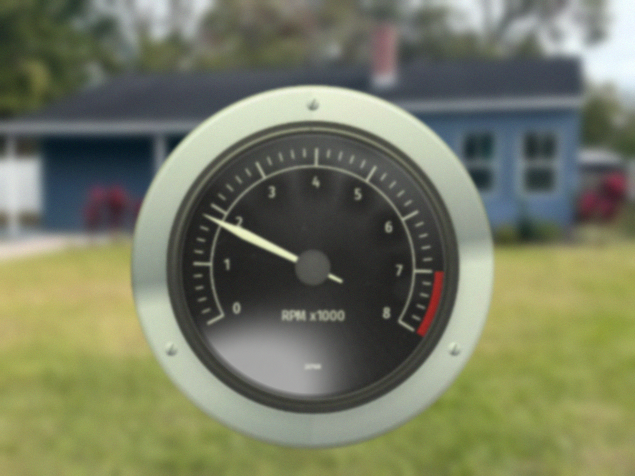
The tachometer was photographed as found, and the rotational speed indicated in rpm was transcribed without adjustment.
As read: 1800 rpm
